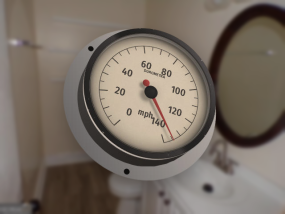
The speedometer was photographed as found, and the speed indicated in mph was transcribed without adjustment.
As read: 135 mph
